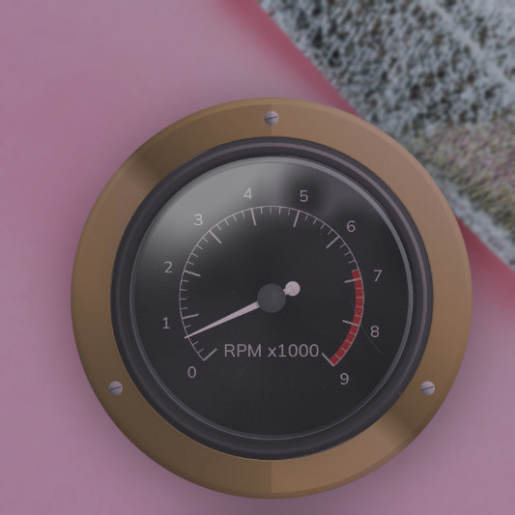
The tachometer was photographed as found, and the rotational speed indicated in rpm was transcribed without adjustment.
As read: 600 rpm
